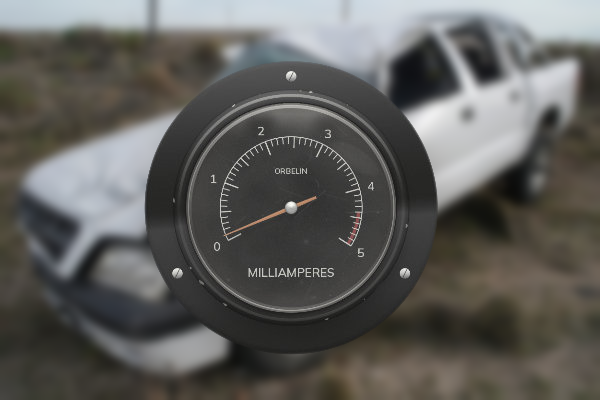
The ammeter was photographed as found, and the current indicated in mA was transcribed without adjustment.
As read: 0.1 mA
